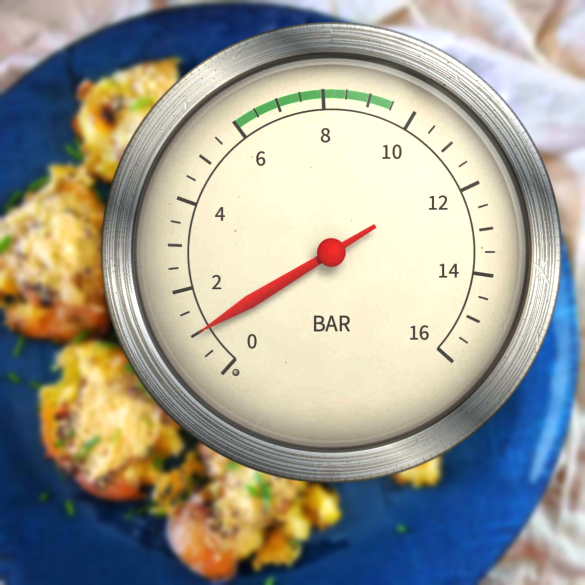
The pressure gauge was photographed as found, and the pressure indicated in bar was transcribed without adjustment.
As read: 1 bar
